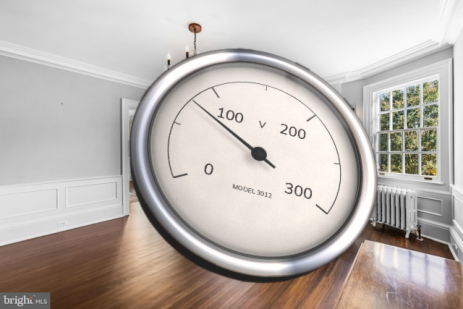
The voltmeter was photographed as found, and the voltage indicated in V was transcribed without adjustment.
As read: 75 V
